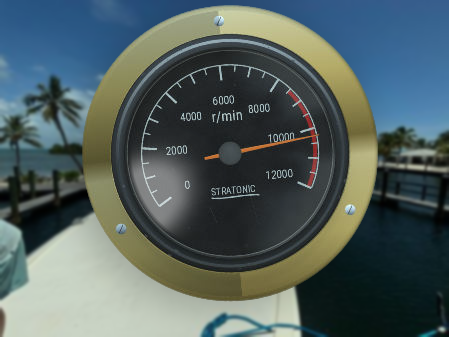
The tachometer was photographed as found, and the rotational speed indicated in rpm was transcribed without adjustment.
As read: 10250 rpm
